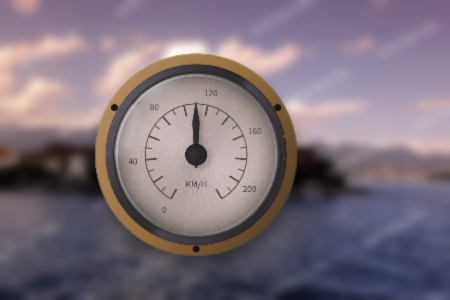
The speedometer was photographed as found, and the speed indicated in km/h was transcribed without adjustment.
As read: 110 km/h
